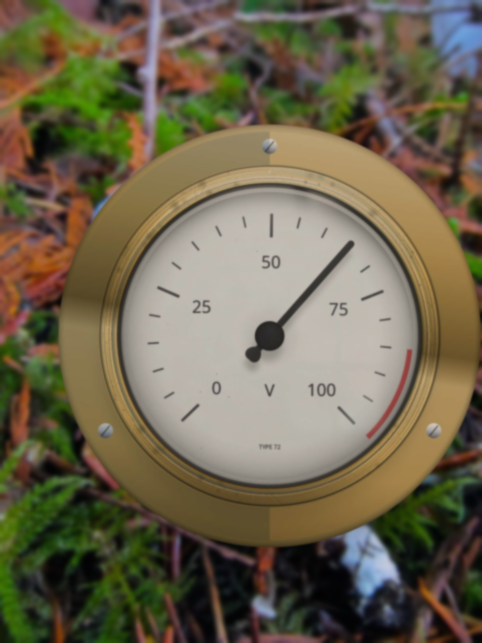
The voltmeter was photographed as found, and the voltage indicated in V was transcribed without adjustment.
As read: 65 V
